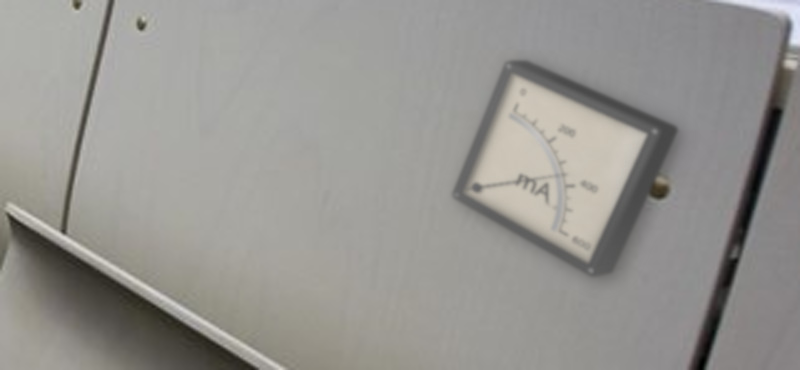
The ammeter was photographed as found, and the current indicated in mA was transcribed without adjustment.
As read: 350 mA
